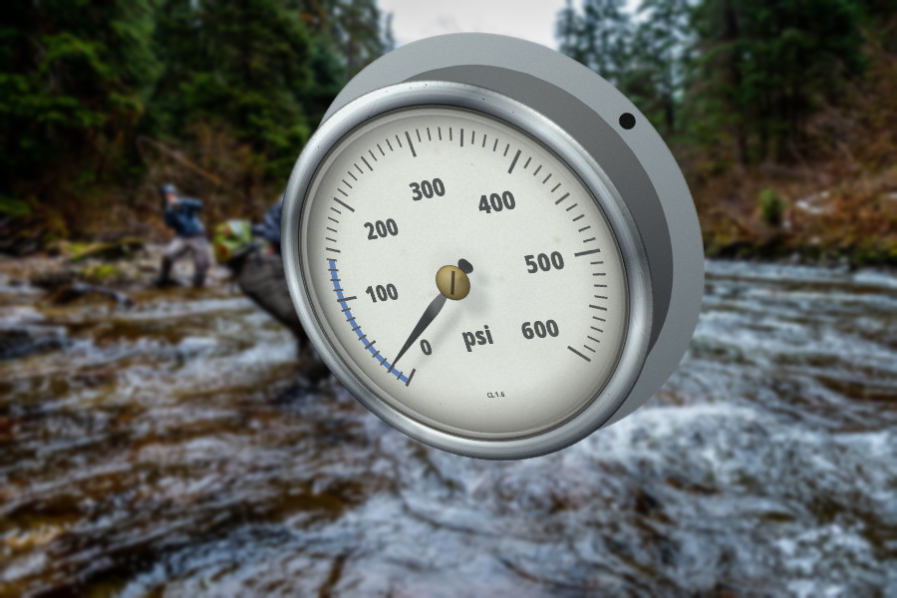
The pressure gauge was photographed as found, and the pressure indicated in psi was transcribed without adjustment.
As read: 20 psi
